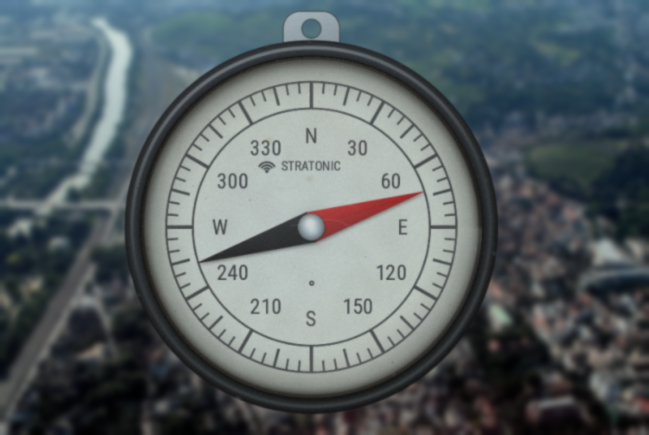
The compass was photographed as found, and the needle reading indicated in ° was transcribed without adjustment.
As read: 72.5 °
